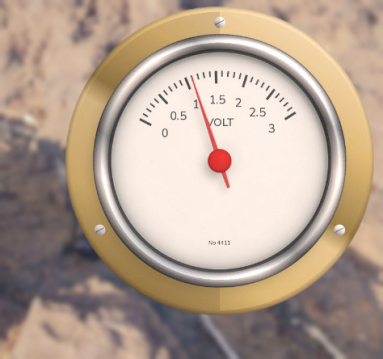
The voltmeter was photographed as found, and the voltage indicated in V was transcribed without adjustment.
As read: 1.1 V
